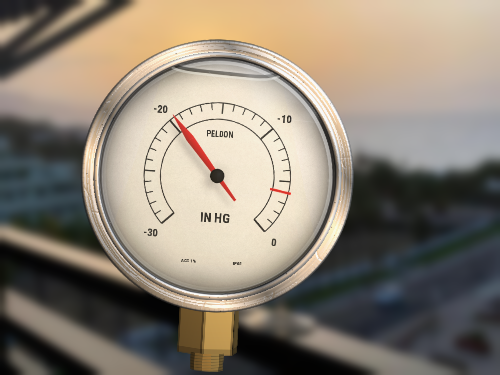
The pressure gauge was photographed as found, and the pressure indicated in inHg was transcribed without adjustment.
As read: -19.5 inHg
